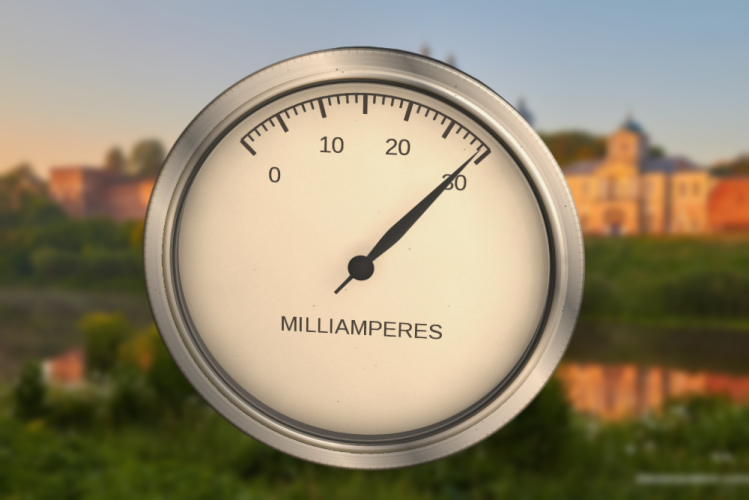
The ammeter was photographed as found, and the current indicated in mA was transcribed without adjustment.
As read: 29 mA
